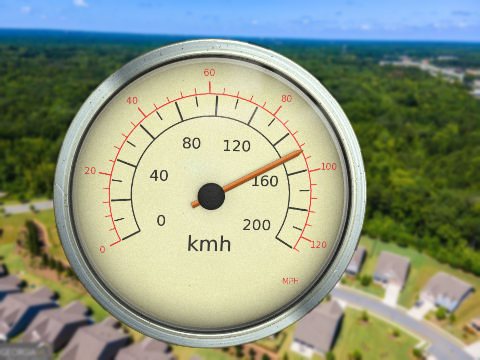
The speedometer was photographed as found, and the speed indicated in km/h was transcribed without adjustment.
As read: 150 km/h
